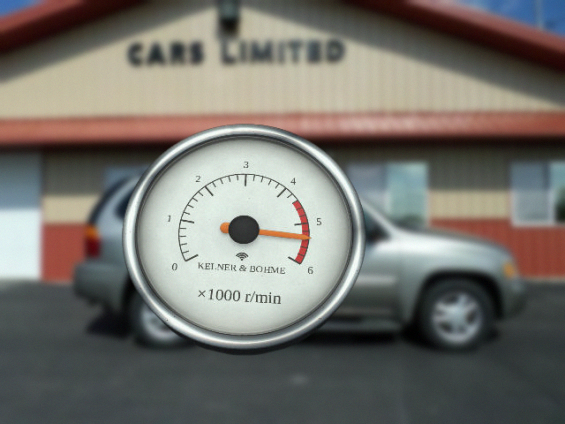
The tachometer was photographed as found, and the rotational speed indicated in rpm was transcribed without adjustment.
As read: 5400 rpm
